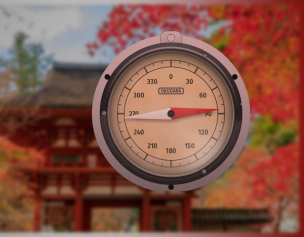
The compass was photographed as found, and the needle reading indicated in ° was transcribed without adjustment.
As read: 85 °
